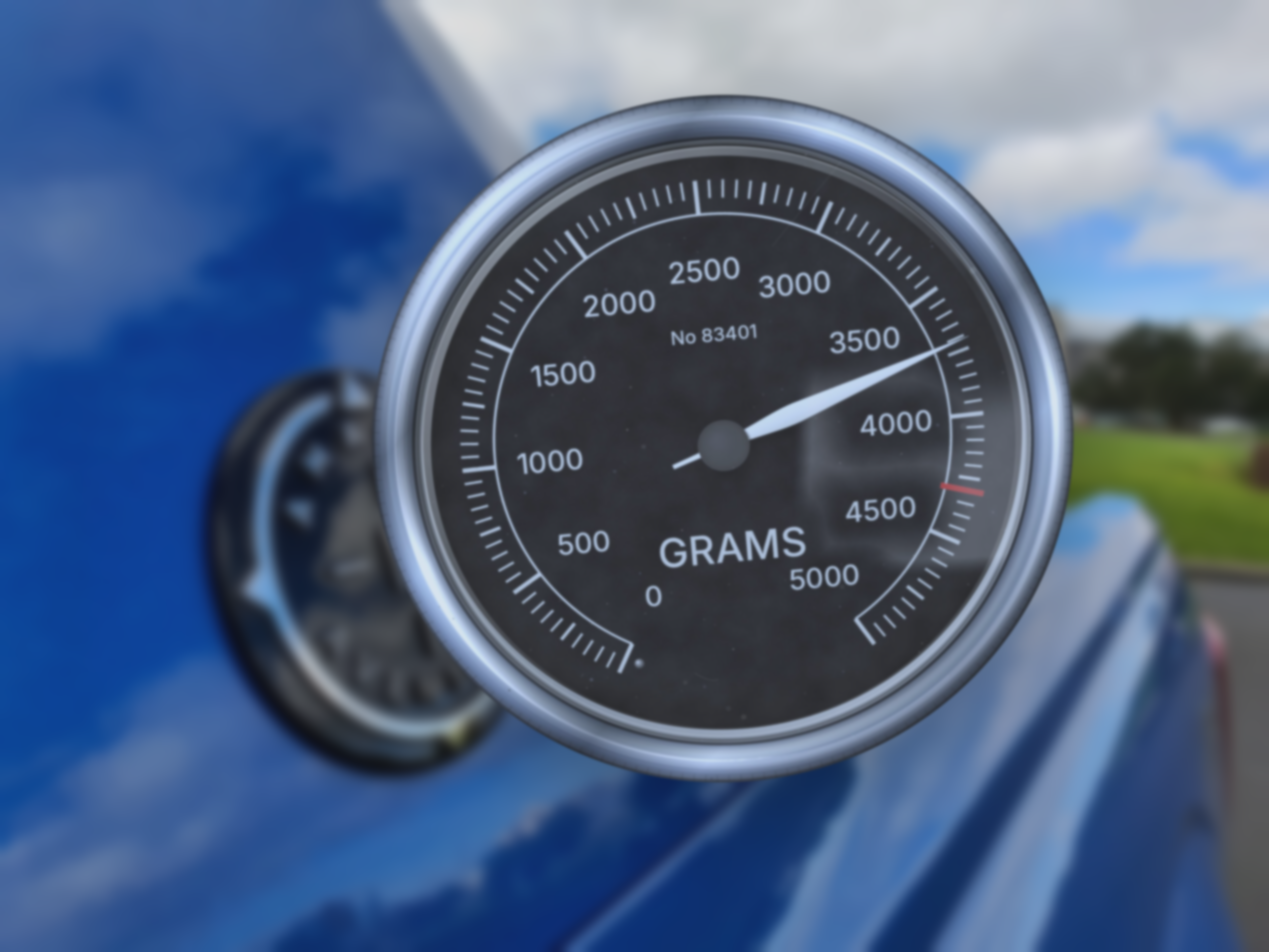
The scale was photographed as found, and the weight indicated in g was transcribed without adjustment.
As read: 3700 g
